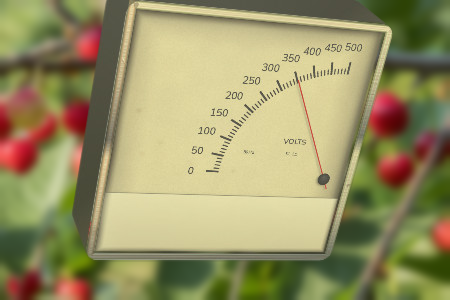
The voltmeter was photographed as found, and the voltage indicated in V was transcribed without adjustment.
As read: 350 V
